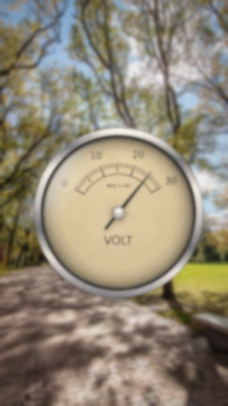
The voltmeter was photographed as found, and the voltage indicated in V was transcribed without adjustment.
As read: 25 V
